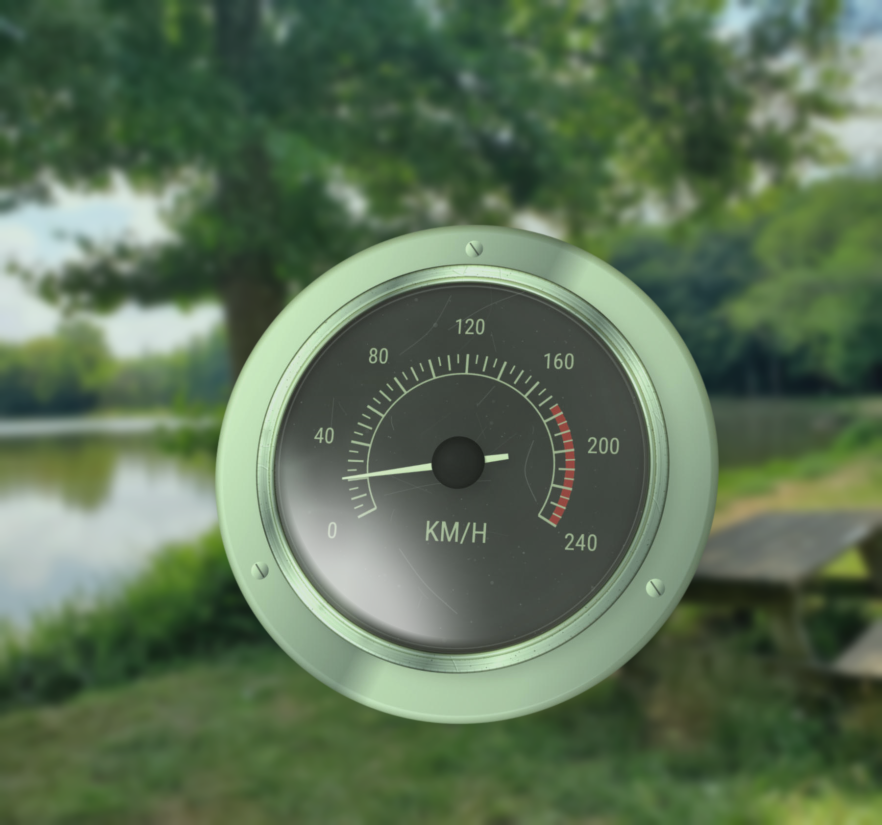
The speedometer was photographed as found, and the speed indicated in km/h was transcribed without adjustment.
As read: 20 km/h
